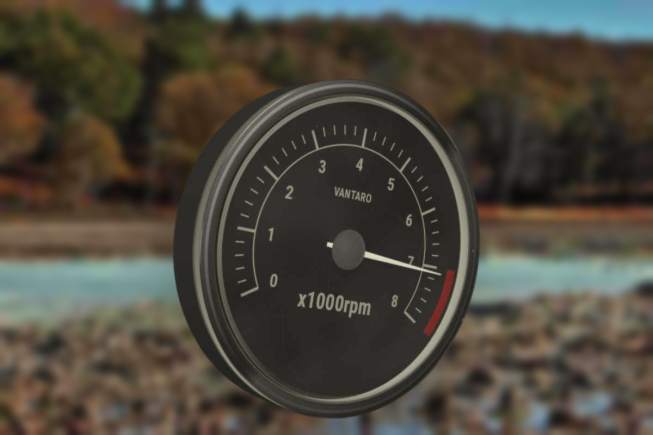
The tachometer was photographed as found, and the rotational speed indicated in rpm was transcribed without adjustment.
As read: 7100 rpm
